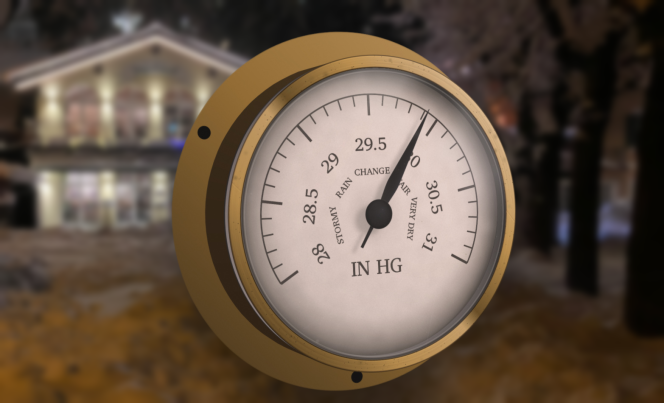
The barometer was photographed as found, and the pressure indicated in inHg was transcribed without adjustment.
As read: 29.9 inHg
